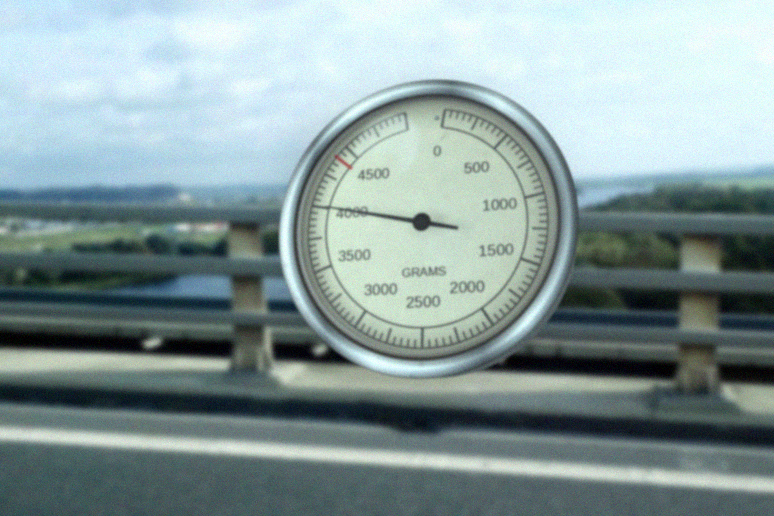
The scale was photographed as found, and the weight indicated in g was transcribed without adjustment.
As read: 4000 g
